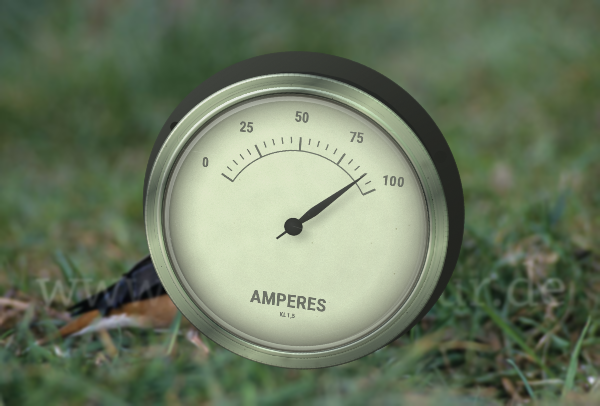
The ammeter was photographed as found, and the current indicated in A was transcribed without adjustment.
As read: 90 A
